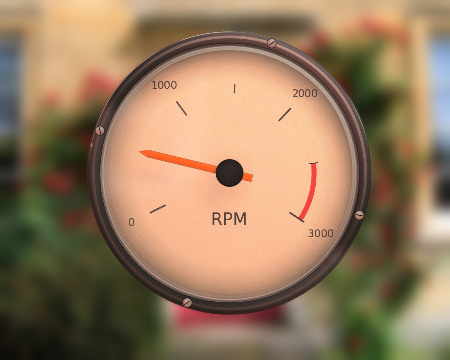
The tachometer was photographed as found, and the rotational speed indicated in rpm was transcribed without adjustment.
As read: 500 rpm
